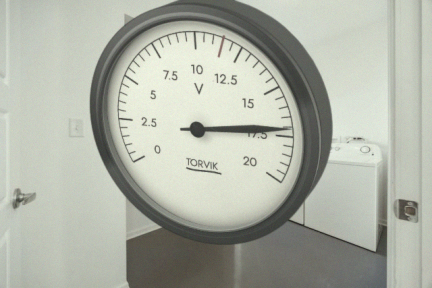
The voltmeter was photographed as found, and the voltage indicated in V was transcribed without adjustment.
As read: 17 V
